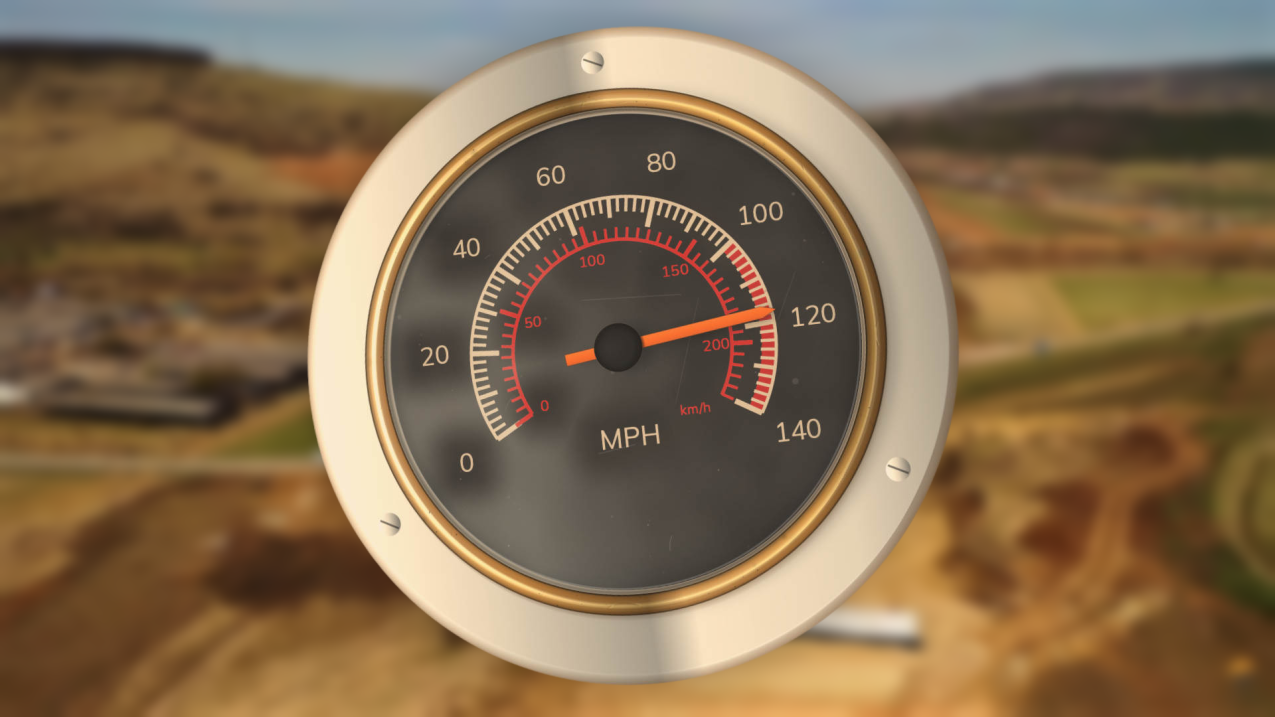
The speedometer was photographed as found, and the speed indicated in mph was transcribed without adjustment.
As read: 118 mph
